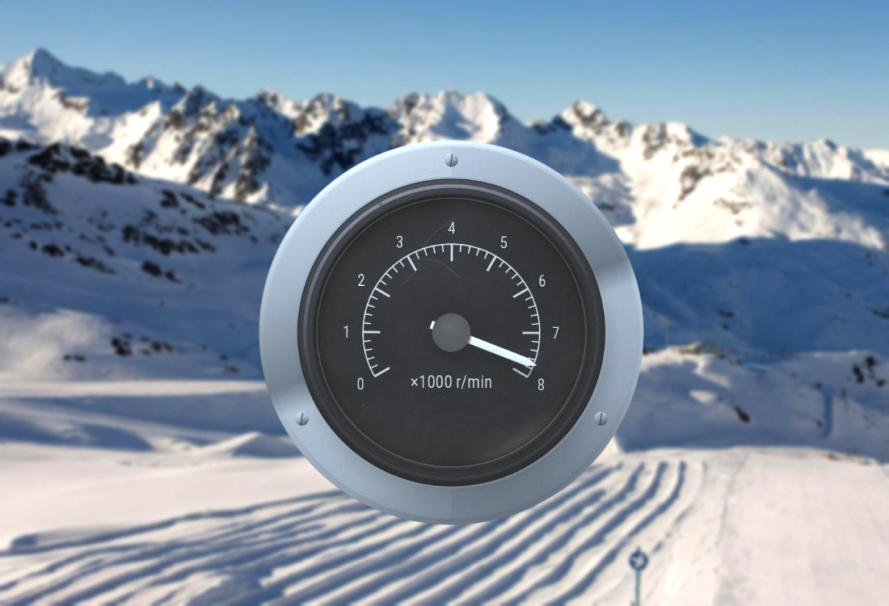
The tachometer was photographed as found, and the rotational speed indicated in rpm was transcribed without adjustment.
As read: 7700 rpm
